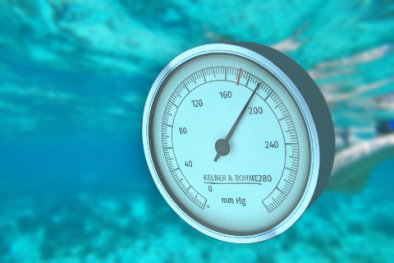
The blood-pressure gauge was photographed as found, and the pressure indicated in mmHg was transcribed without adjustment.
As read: 190 mmHg
